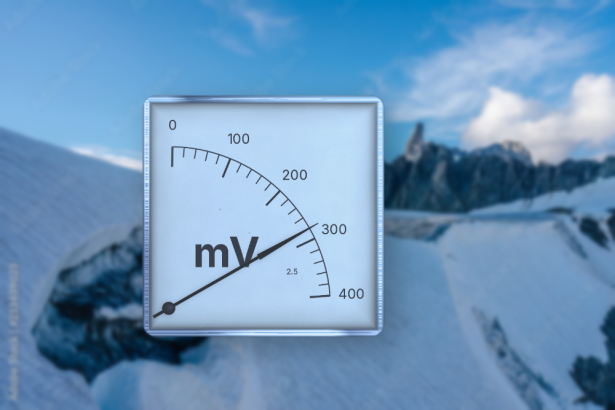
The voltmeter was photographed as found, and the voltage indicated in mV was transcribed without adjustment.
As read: 280 mV
